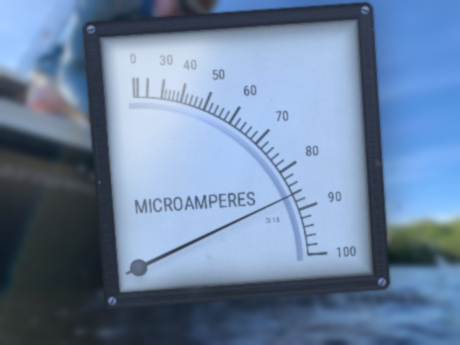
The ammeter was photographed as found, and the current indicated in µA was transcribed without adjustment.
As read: 86 µA
